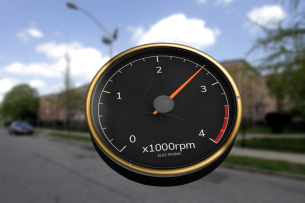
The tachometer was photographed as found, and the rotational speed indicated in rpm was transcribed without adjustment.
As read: 2700 rpm
